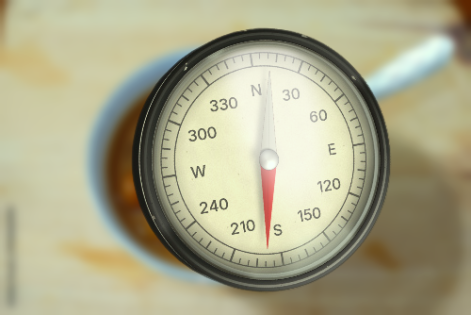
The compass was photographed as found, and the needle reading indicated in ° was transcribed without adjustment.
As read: 190 °
